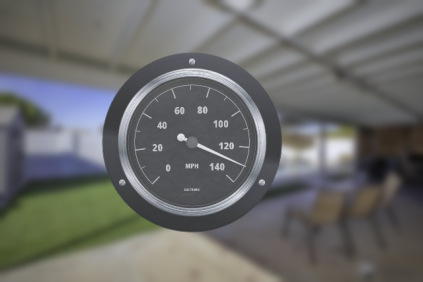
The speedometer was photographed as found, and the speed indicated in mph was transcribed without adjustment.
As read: 130 mph
